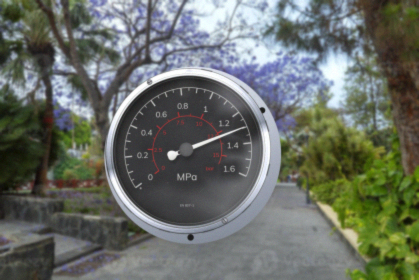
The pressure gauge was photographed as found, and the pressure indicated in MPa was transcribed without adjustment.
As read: 1.3 MPa
